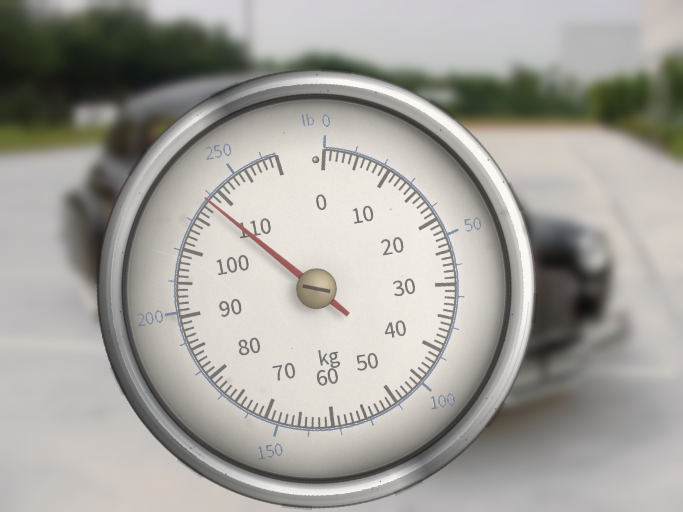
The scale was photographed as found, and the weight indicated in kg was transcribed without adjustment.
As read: 108 kg
